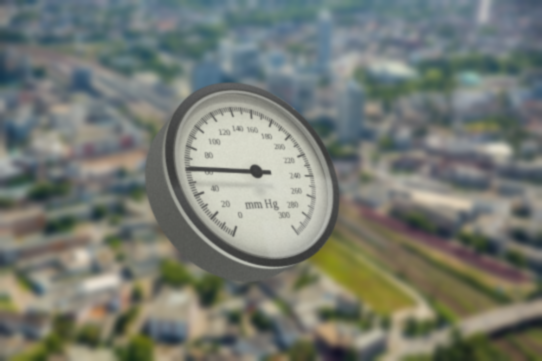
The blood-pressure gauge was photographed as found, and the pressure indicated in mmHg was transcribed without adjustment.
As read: 60 mmHg
